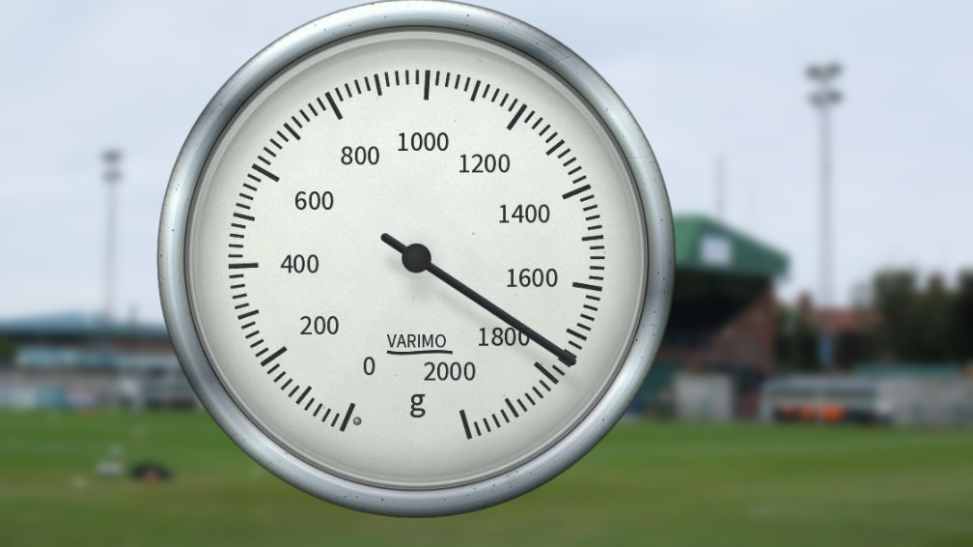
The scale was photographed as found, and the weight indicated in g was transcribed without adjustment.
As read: 1750 g
